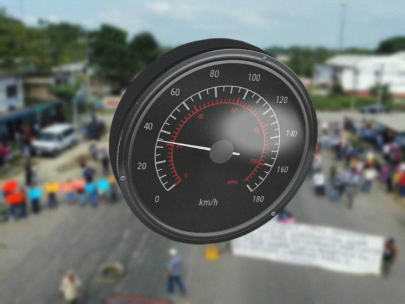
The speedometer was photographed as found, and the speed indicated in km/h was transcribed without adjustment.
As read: 35 km/h
